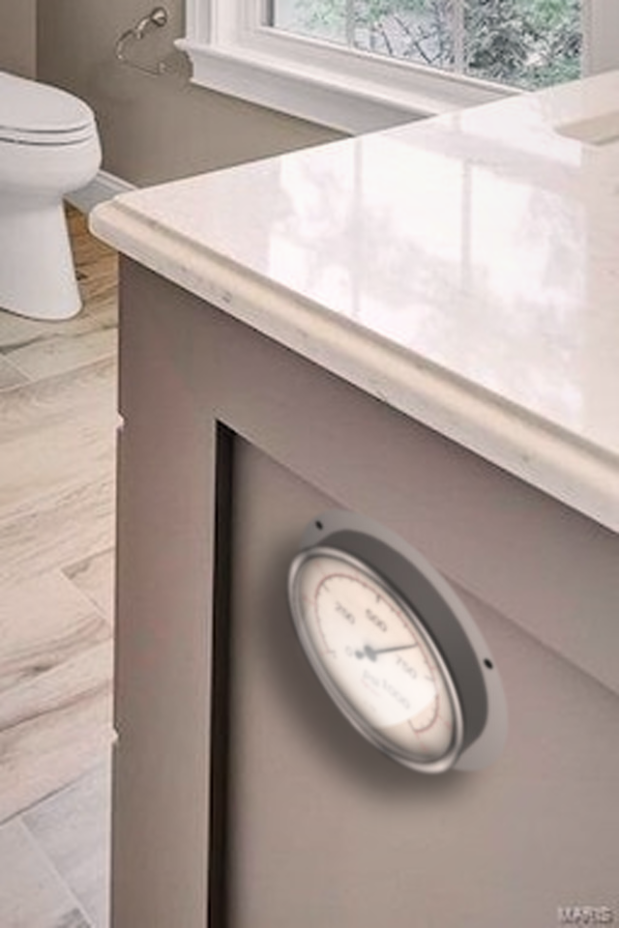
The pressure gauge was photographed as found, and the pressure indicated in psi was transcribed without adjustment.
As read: 650 psi
